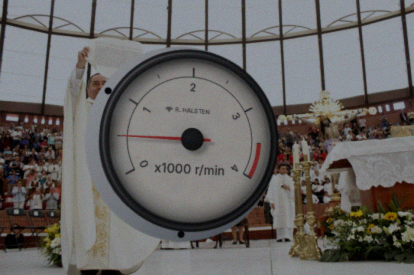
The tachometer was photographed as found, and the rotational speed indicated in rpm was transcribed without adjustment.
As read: 500 rpm
